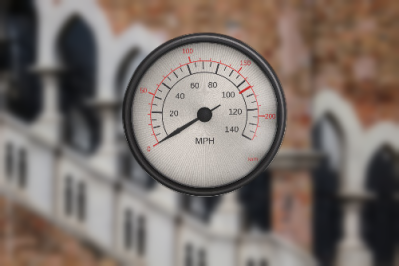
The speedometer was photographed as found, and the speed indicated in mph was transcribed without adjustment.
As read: 0 mph
